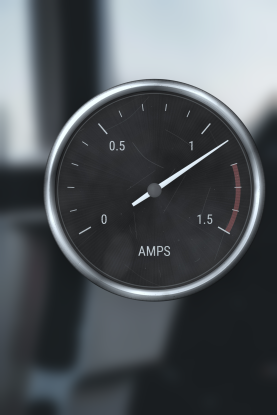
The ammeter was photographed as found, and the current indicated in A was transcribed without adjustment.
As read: 1.1 A
